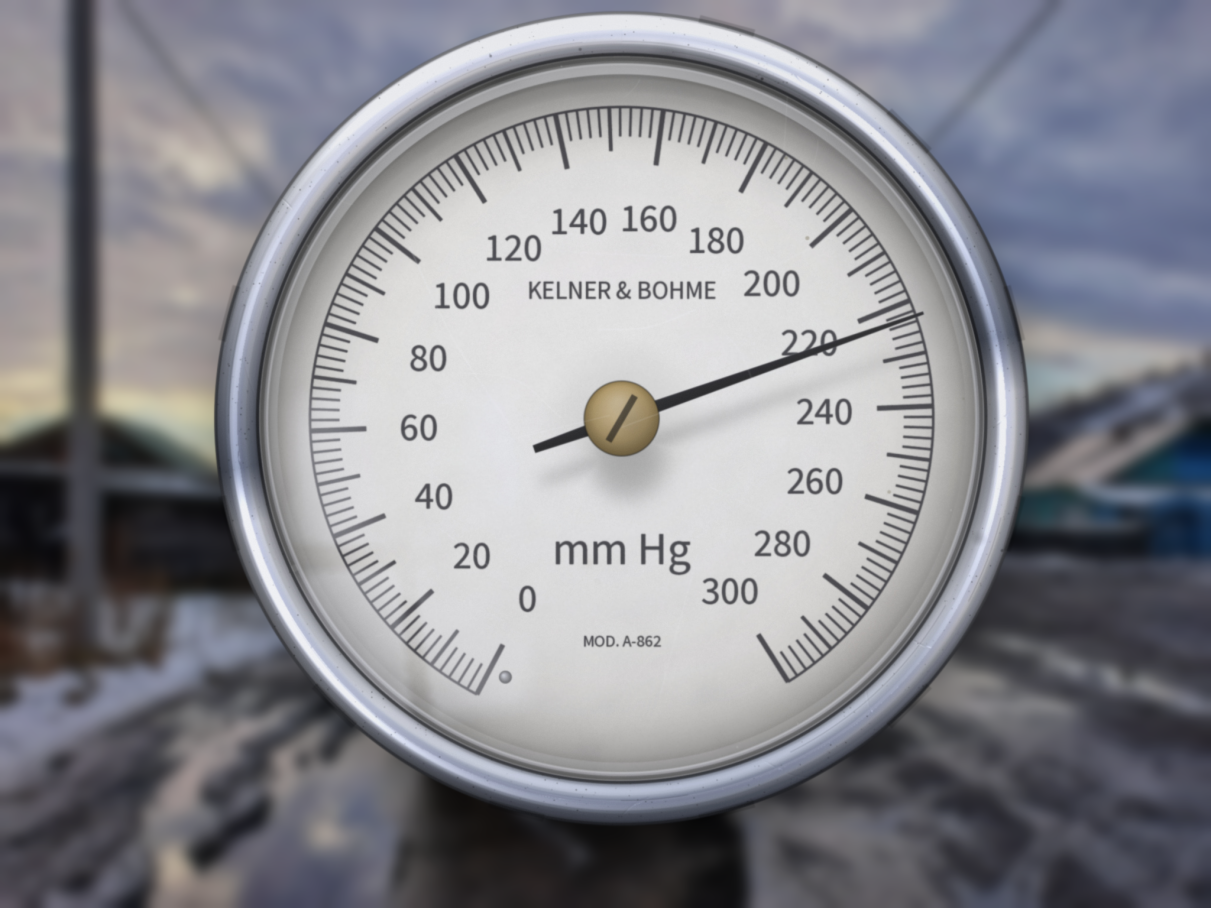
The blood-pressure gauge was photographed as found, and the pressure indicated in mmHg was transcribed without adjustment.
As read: 223 mmHg
